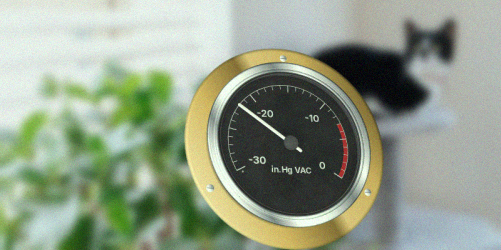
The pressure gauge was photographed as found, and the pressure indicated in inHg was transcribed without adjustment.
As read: -22 inHg
